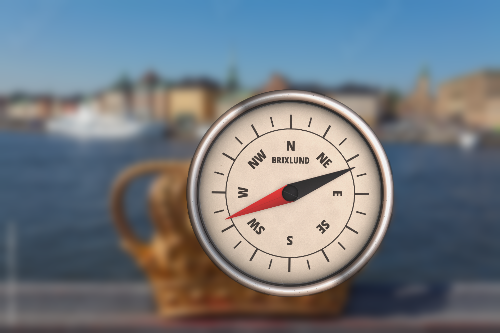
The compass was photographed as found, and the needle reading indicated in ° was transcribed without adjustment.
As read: 247.5 °
